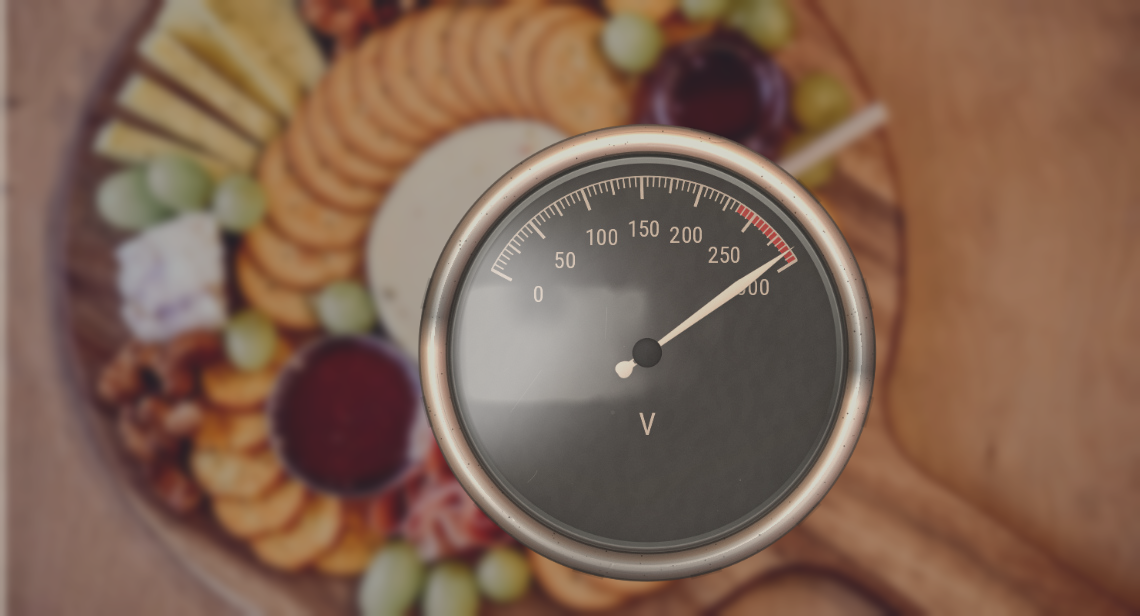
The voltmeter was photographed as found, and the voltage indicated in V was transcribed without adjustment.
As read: 290 V
